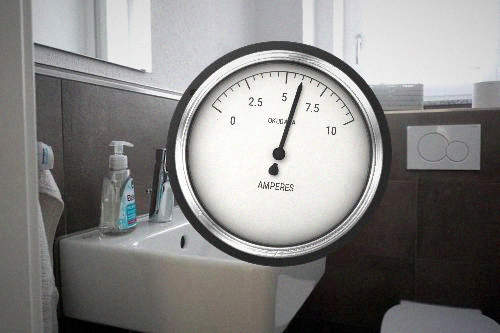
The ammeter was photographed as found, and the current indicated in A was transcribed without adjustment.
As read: 6 A
